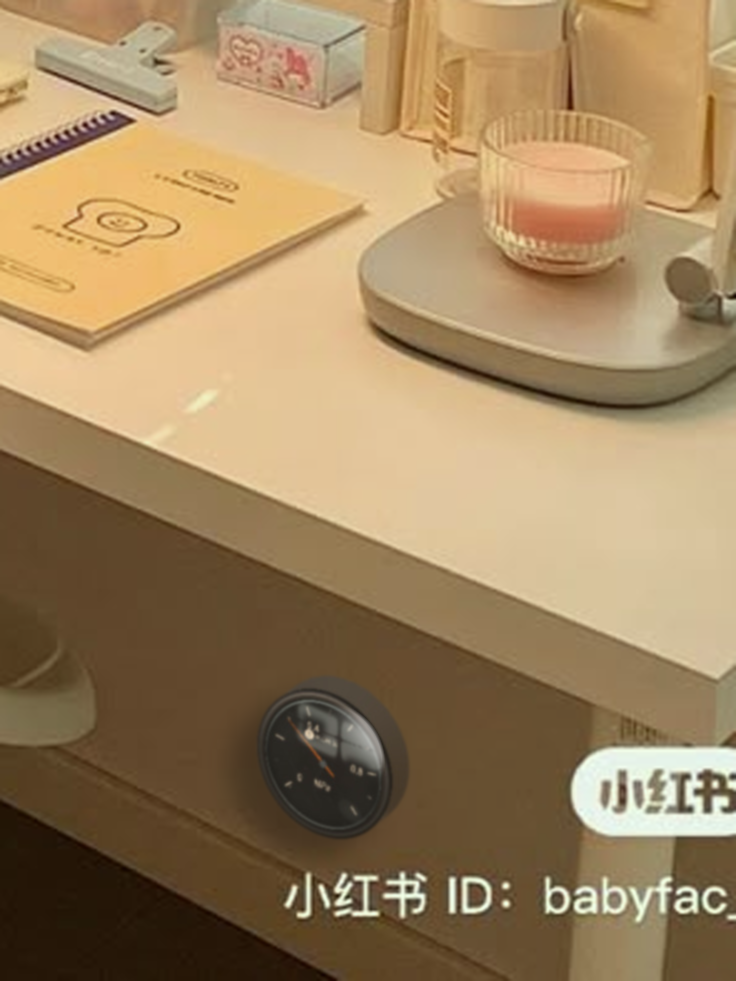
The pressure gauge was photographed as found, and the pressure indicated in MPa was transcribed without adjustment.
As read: 0.3 MPa
